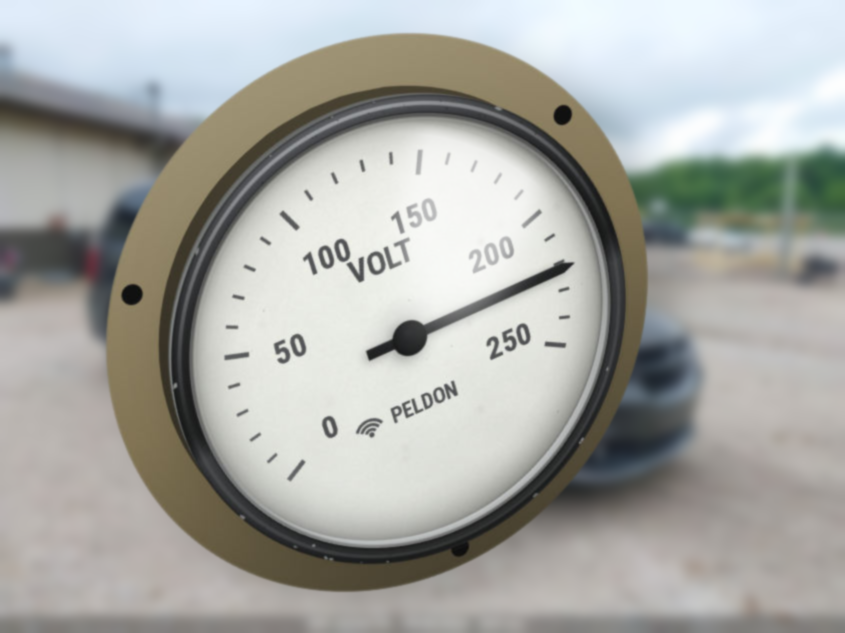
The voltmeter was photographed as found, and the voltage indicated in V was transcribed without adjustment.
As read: 220 V
